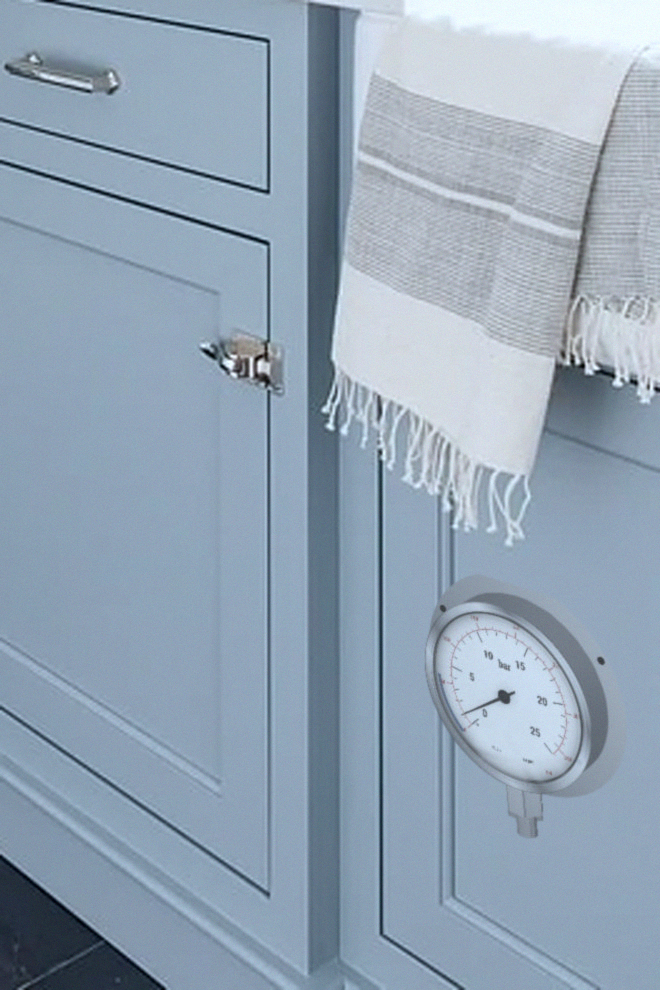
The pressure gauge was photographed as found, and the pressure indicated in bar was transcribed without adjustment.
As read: 1 bar
